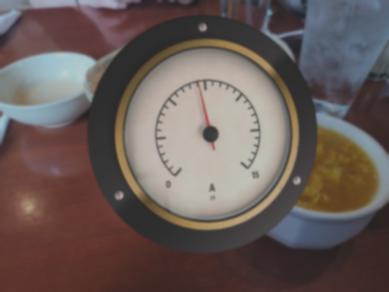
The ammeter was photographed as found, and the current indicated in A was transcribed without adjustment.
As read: 7 A
